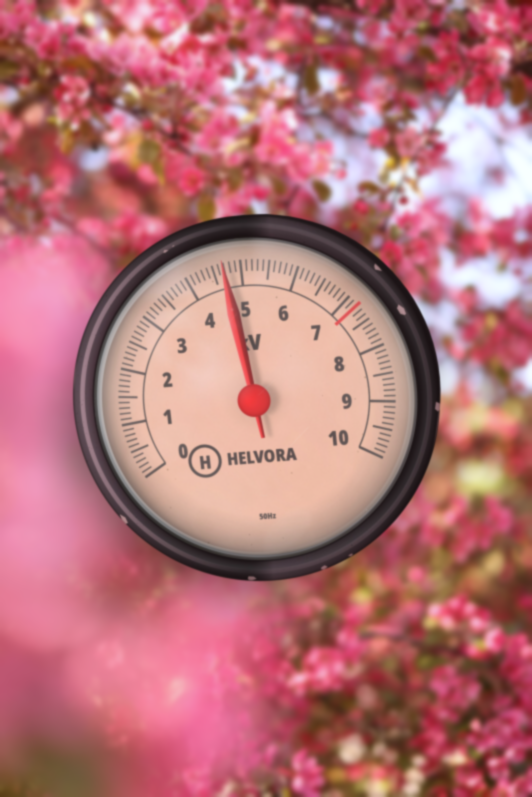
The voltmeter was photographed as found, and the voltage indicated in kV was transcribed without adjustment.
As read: 4.7 kV
